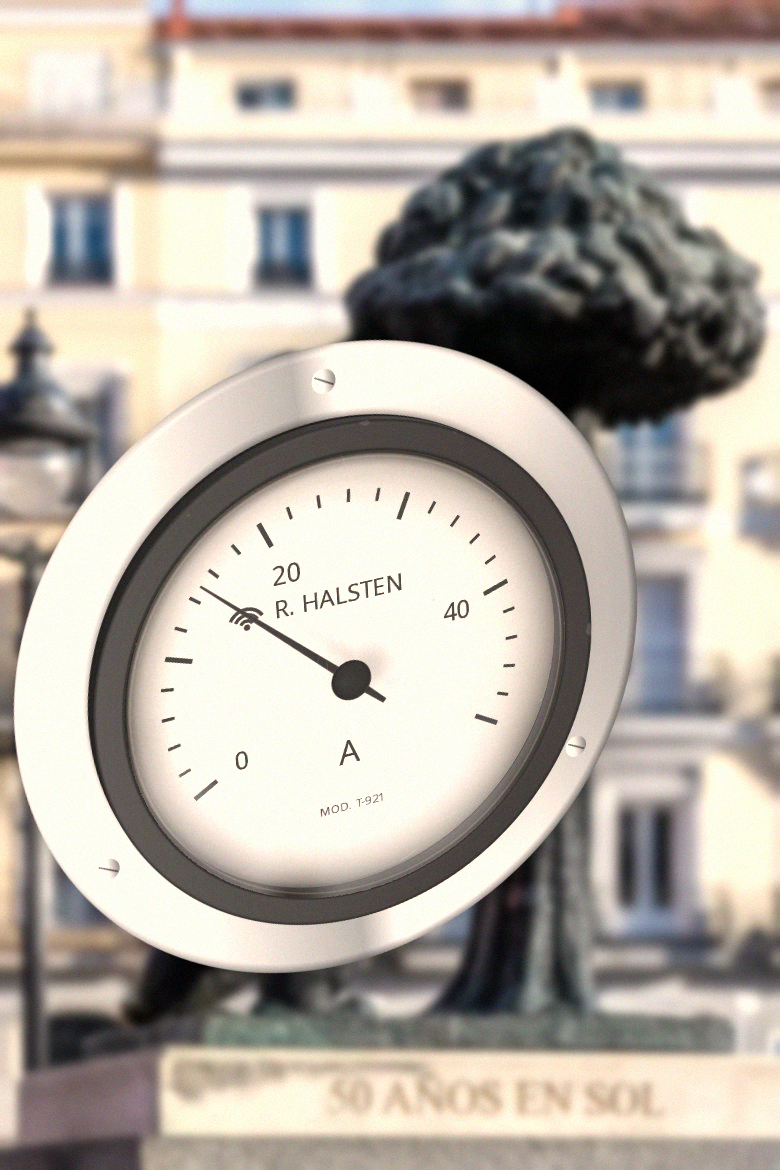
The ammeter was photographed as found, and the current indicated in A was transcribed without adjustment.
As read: 15 A
